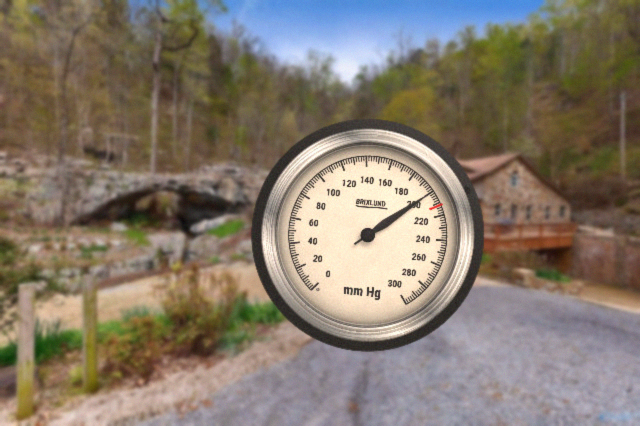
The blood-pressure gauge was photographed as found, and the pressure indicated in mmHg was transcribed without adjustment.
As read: 200 mmHg
